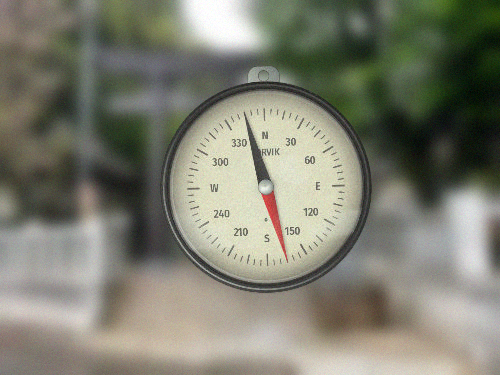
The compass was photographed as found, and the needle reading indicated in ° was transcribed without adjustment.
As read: 165 °
